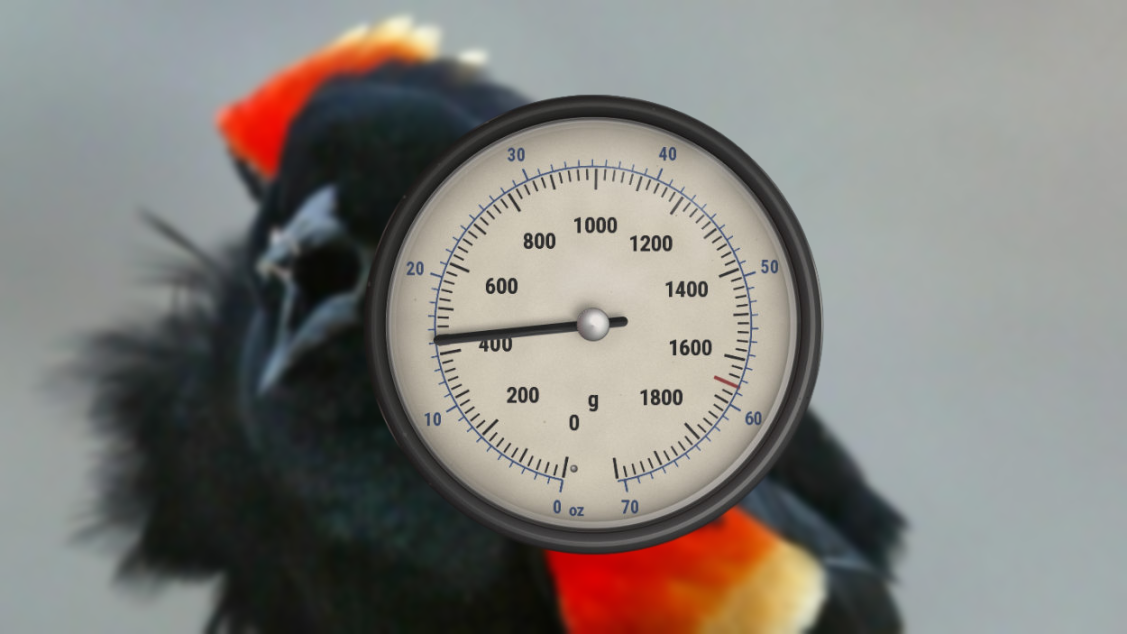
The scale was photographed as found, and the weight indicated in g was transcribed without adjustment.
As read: 430 g
